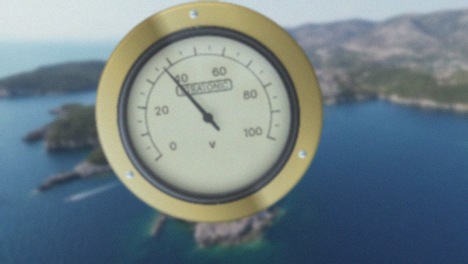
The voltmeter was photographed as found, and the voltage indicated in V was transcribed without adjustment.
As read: 37.5 V
